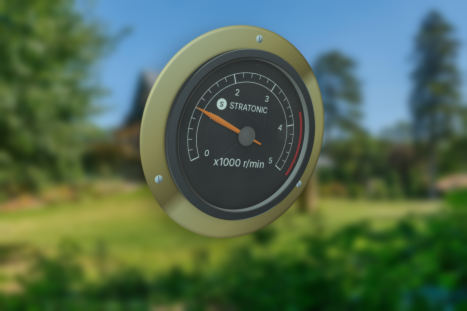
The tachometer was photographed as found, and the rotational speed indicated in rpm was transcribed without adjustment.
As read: 1000 rpm
